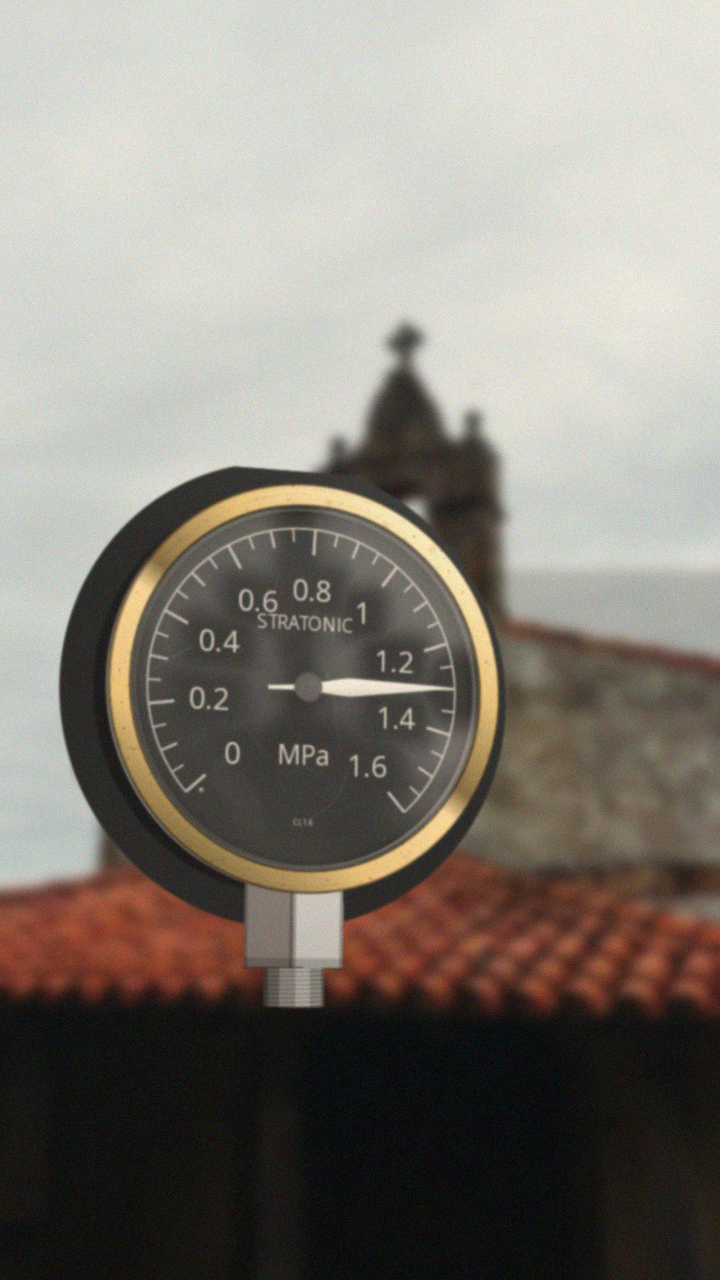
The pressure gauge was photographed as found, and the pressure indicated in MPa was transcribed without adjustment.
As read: 1.3 MPa
